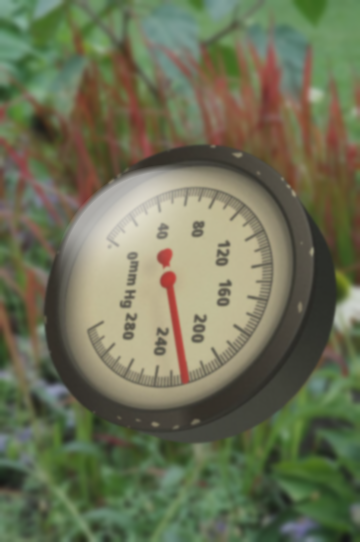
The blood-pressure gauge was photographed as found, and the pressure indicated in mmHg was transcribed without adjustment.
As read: 220 mmHg
